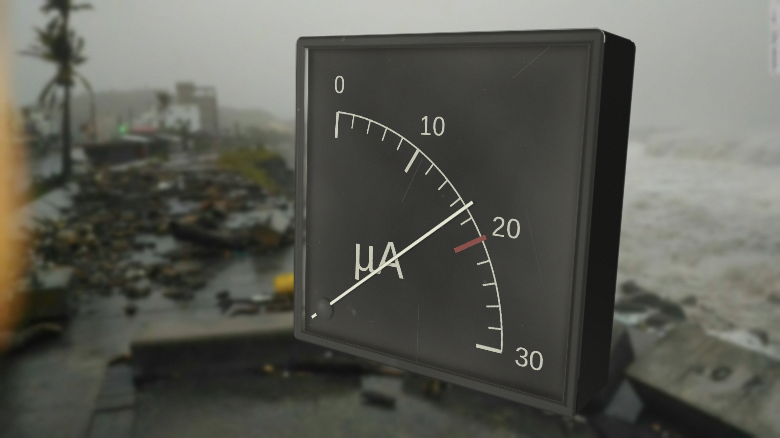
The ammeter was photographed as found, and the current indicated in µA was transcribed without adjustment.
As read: 17 µA
